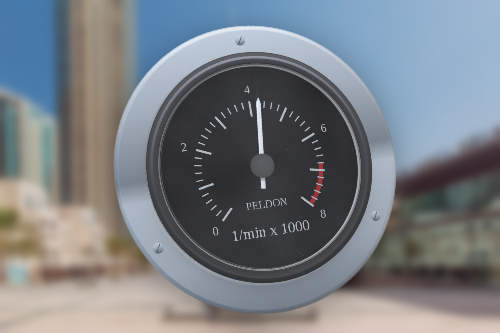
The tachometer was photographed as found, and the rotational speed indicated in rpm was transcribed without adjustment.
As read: 4200 rpm
